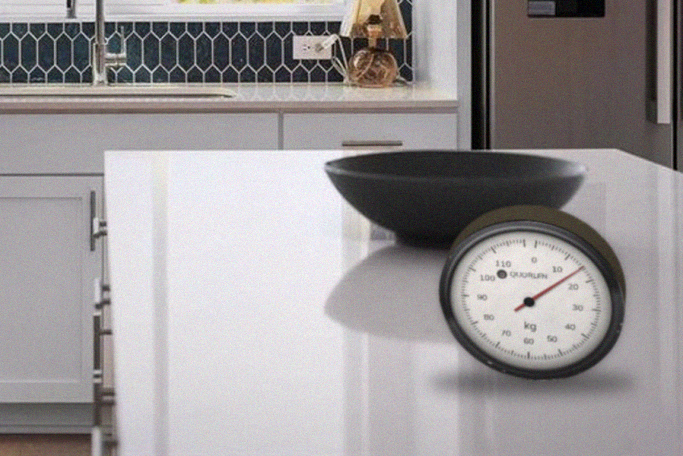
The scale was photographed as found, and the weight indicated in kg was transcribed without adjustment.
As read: 15 kg
